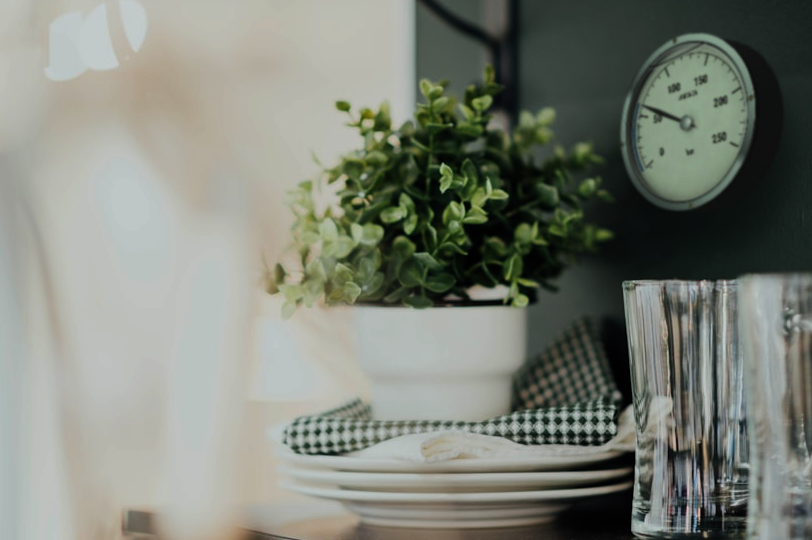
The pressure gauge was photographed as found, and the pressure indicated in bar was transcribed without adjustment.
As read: 60 bar
